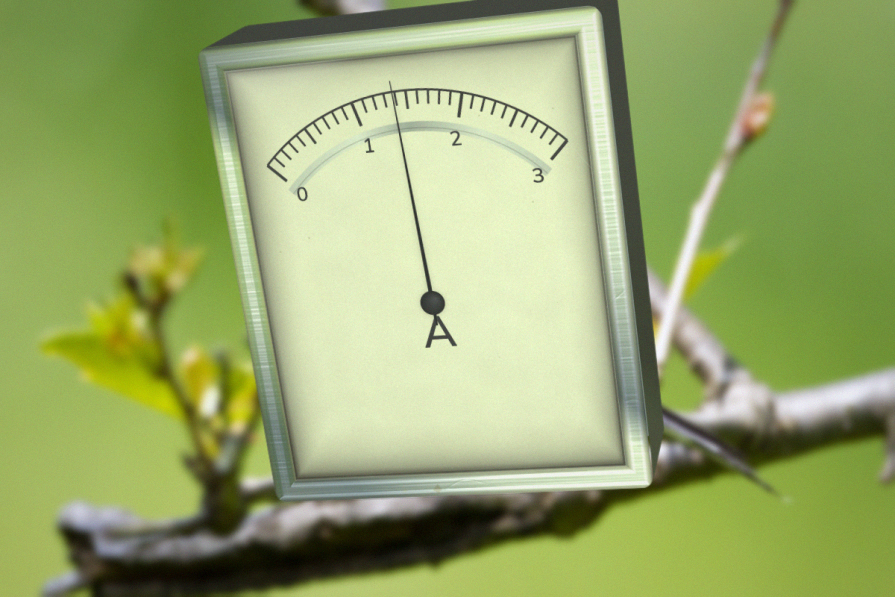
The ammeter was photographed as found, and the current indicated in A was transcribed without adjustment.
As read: 1.4 A
